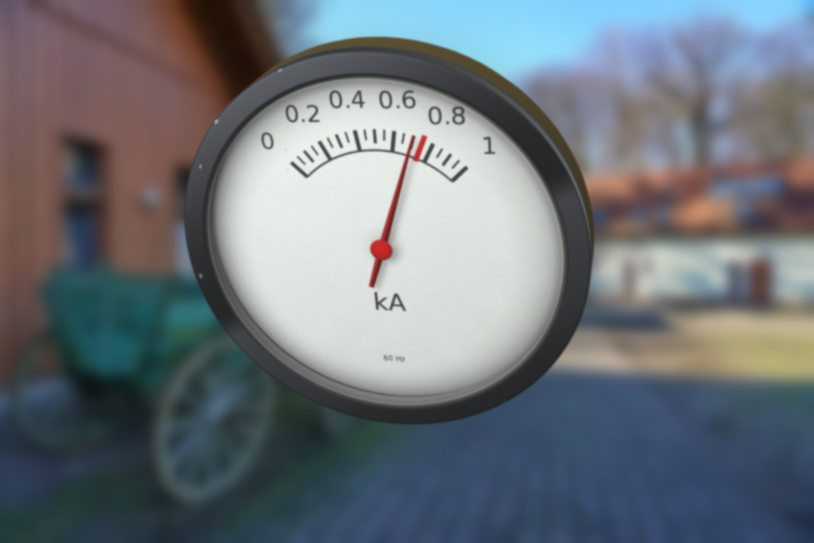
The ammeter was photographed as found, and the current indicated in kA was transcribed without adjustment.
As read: 0.7 kA
